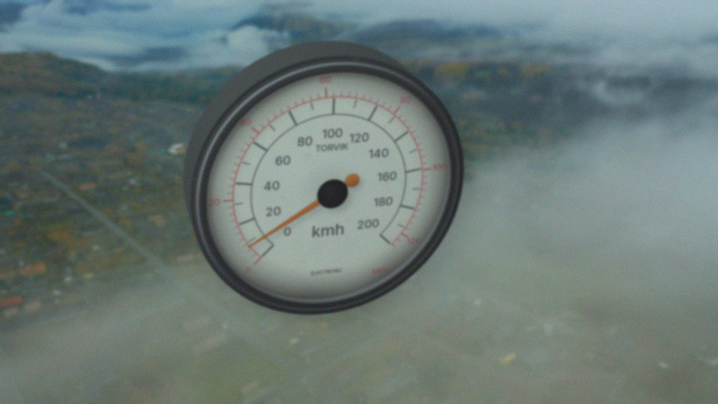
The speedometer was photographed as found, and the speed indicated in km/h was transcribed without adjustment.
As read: 10 km/h
